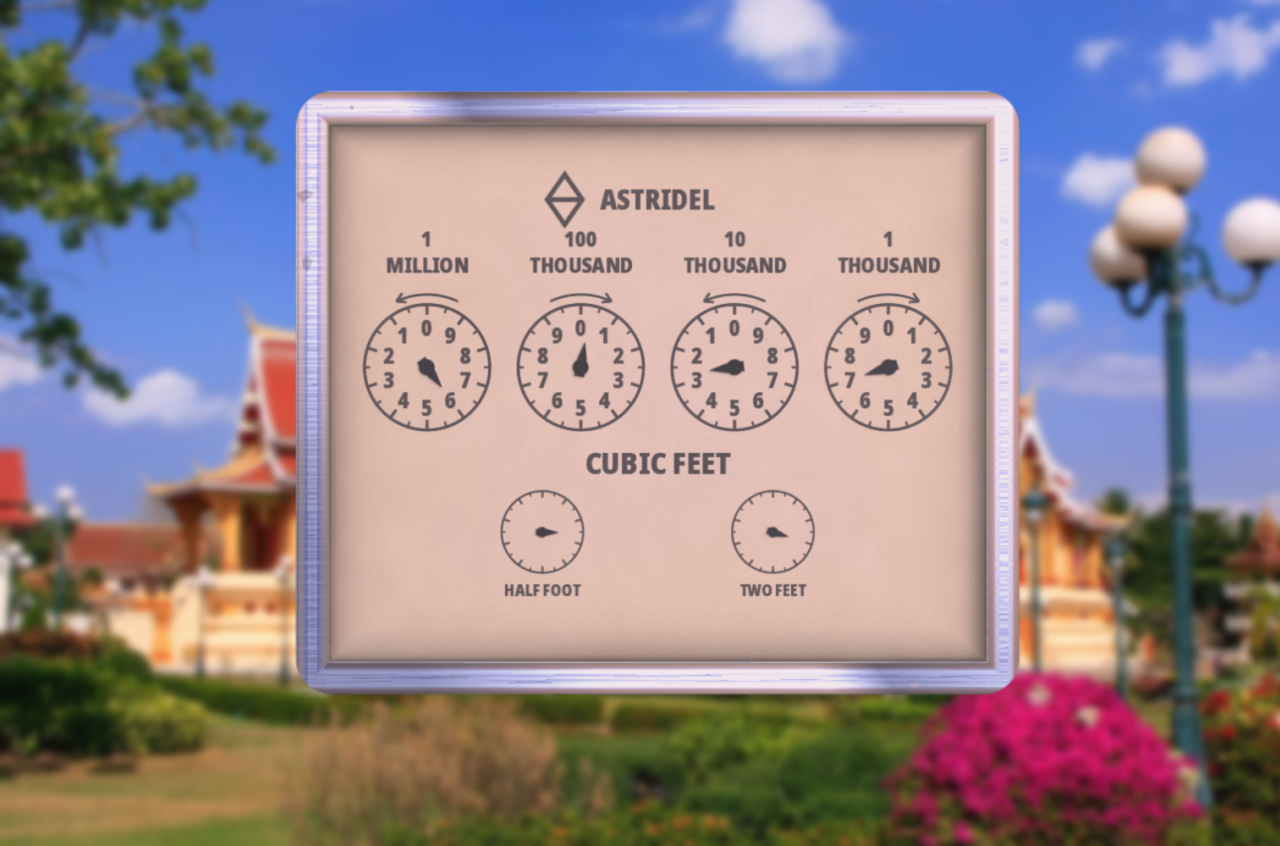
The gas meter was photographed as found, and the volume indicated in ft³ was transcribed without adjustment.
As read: 602700 ft³
